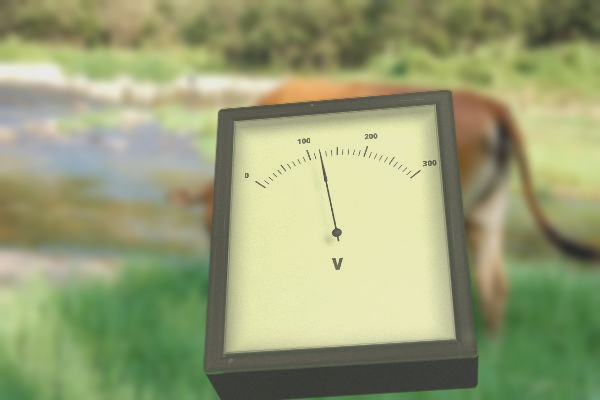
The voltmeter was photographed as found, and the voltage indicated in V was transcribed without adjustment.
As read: 120 V
